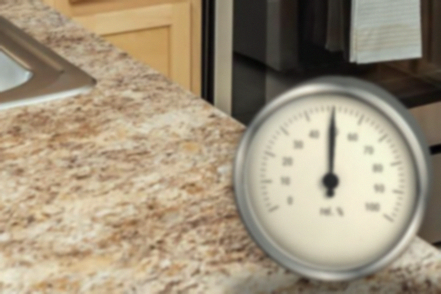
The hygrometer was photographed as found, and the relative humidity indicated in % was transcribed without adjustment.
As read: 50 %
